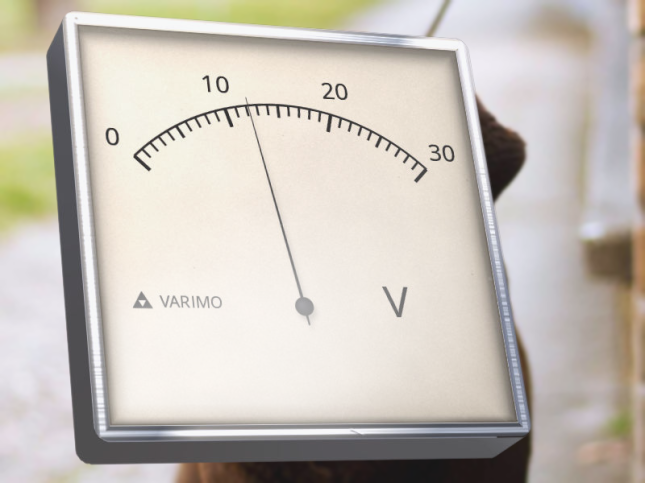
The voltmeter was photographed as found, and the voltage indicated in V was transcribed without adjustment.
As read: 12 V
